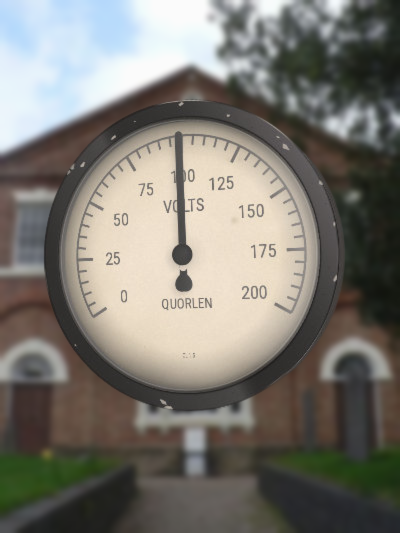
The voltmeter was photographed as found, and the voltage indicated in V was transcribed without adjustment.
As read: 100 V
